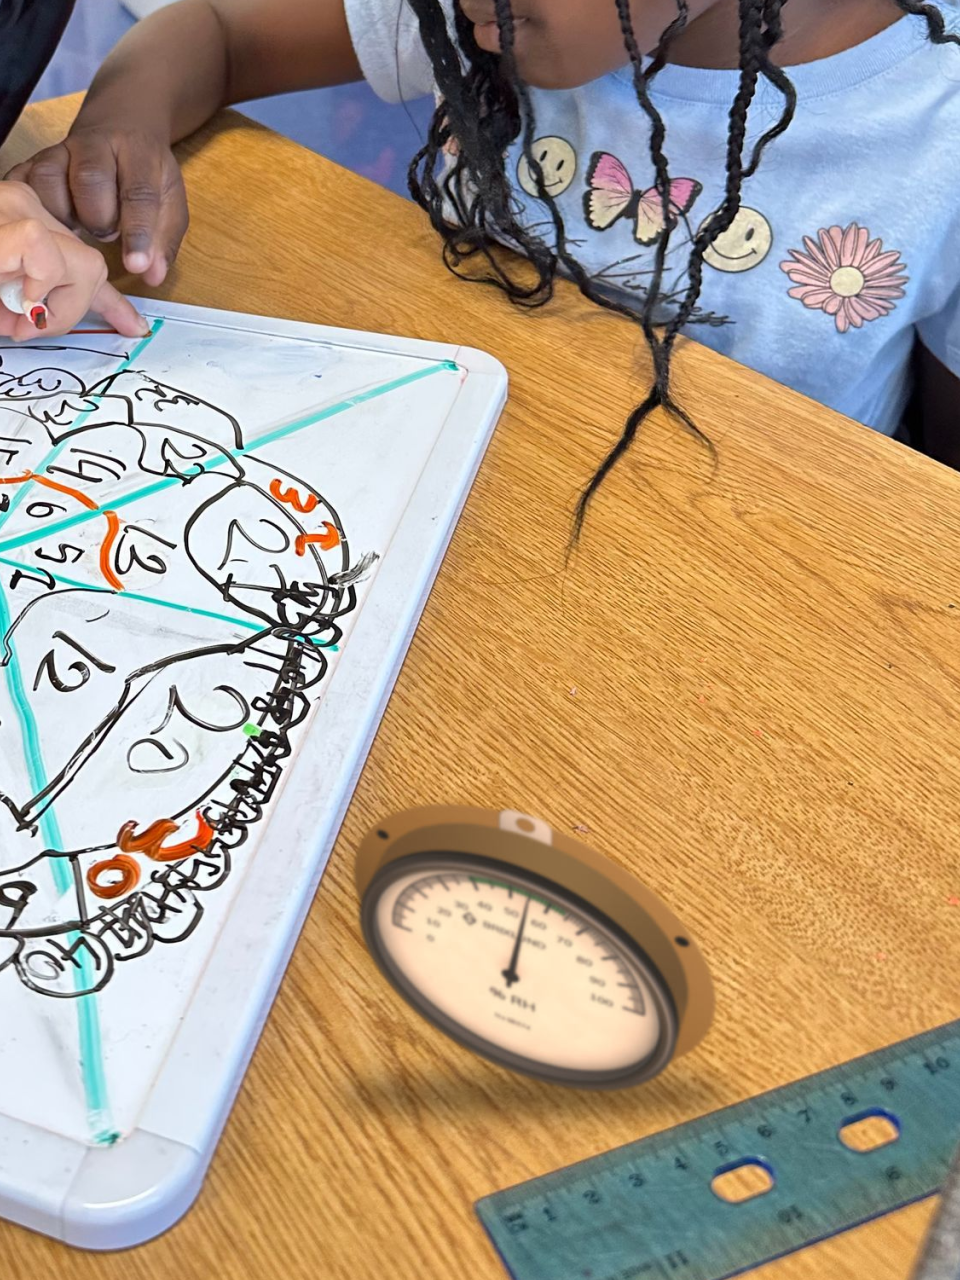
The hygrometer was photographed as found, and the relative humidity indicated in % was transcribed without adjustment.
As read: 55 %
